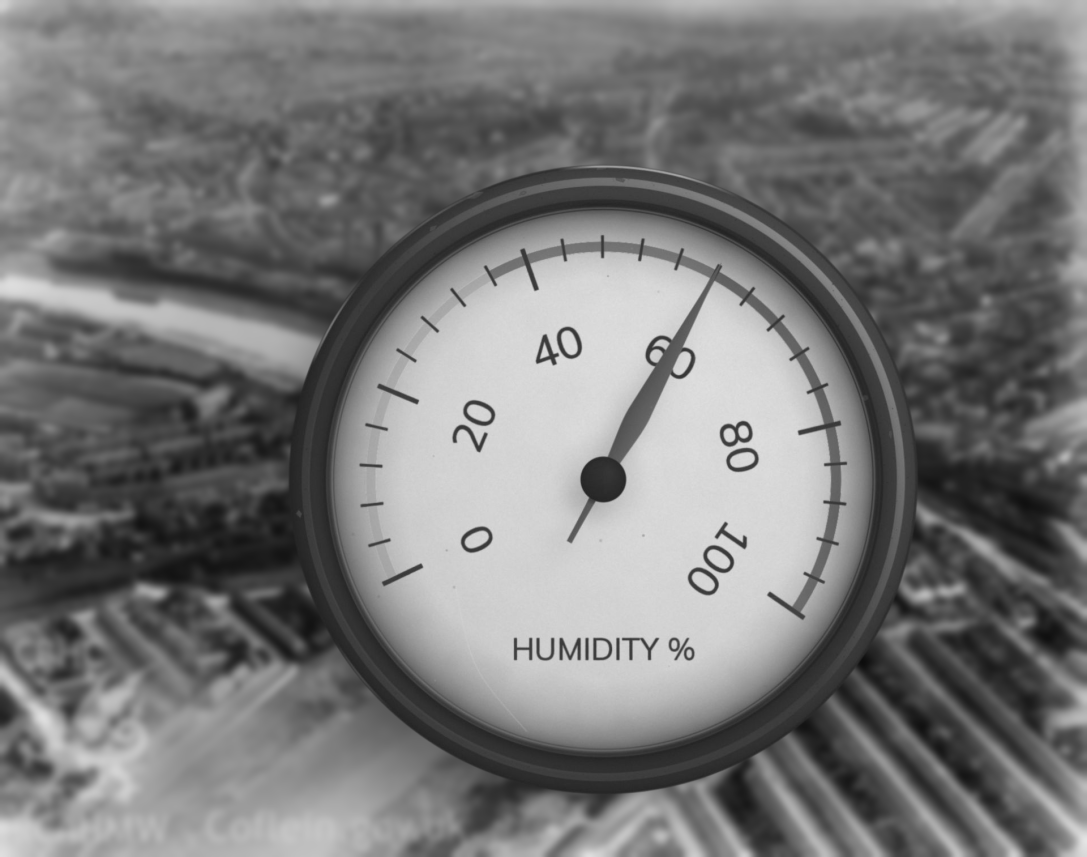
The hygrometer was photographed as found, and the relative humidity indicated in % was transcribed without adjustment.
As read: 60 %
